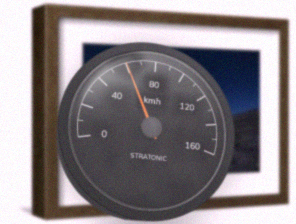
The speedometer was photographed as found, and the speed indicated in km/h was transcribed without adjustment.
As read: 60 km/h
